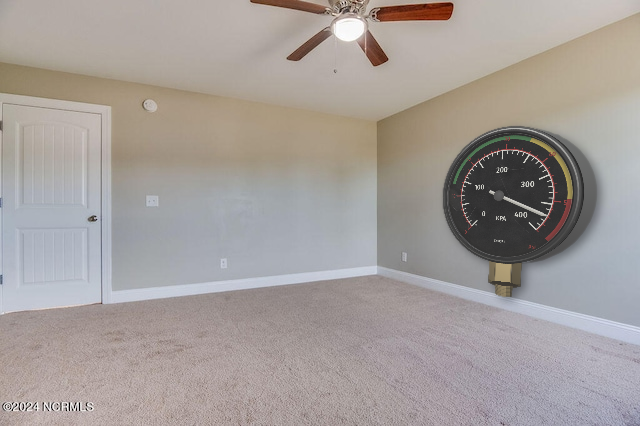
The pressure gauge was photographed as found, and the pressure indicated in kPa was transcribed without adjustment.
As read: 370 kPa
